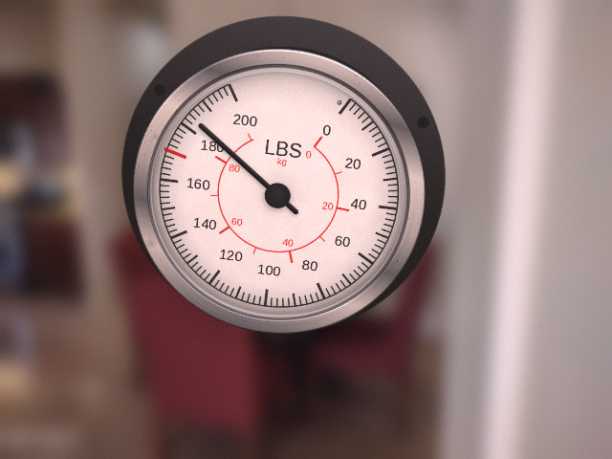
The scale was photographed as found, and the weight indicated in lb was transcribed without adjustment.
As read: 184 lb
